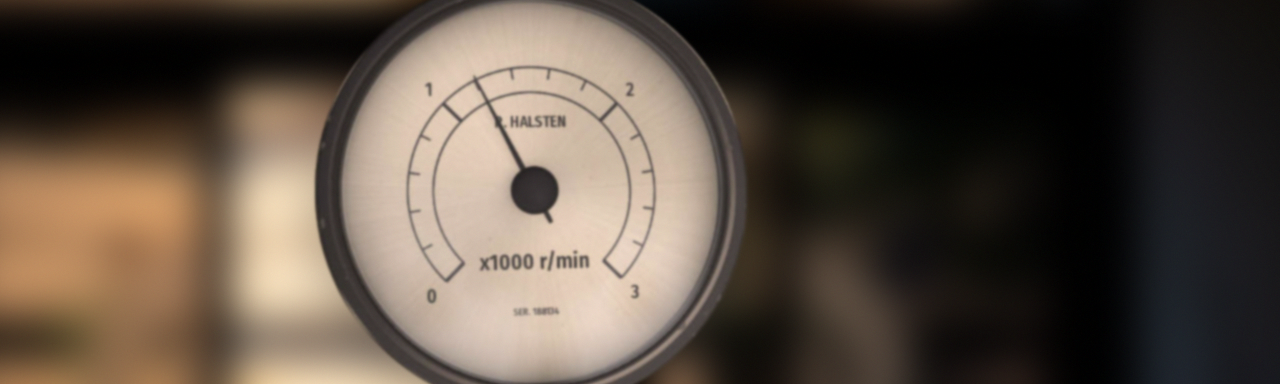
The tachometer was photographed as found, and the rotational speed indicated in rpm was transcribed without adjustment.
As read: 1200 rpm
